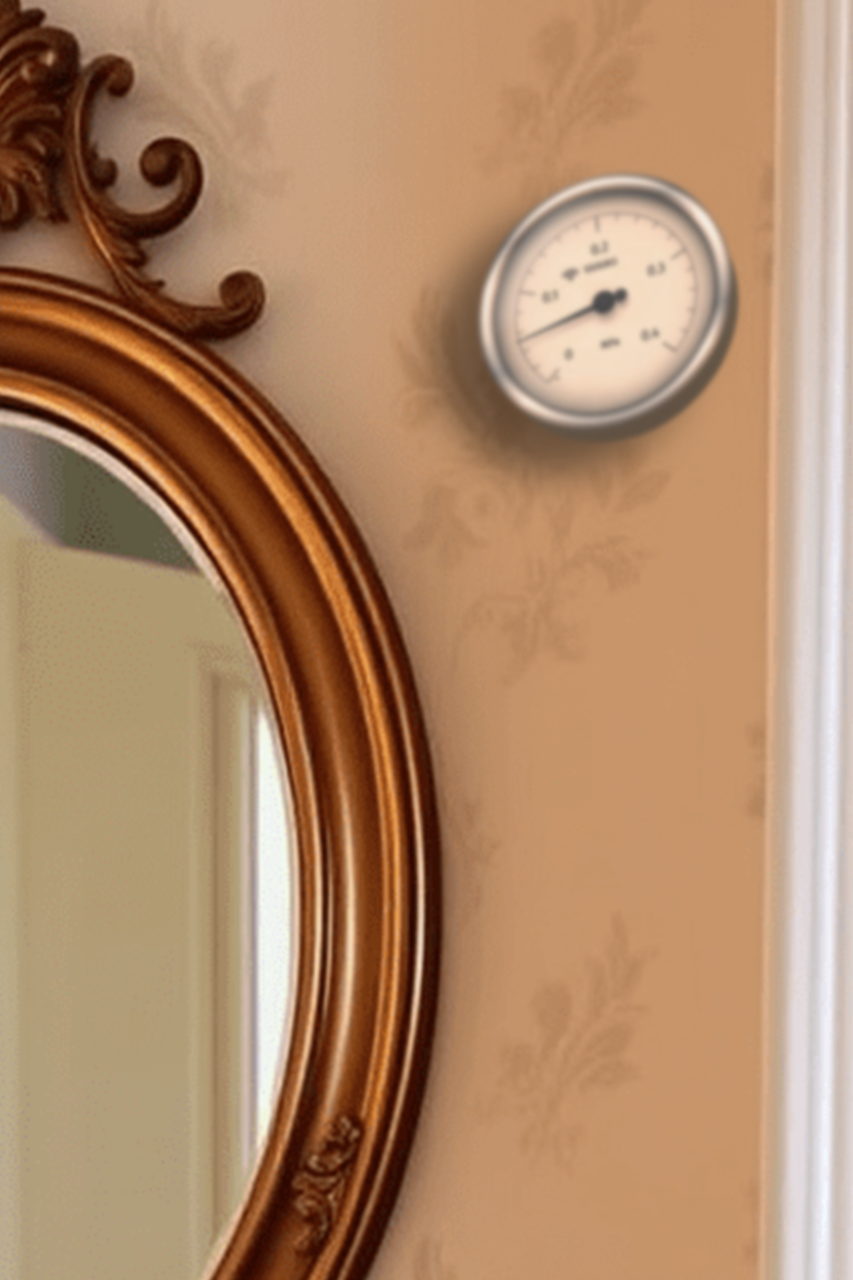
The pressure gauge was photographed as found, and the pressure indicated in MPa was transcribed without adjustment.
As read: 0.05 MPa
